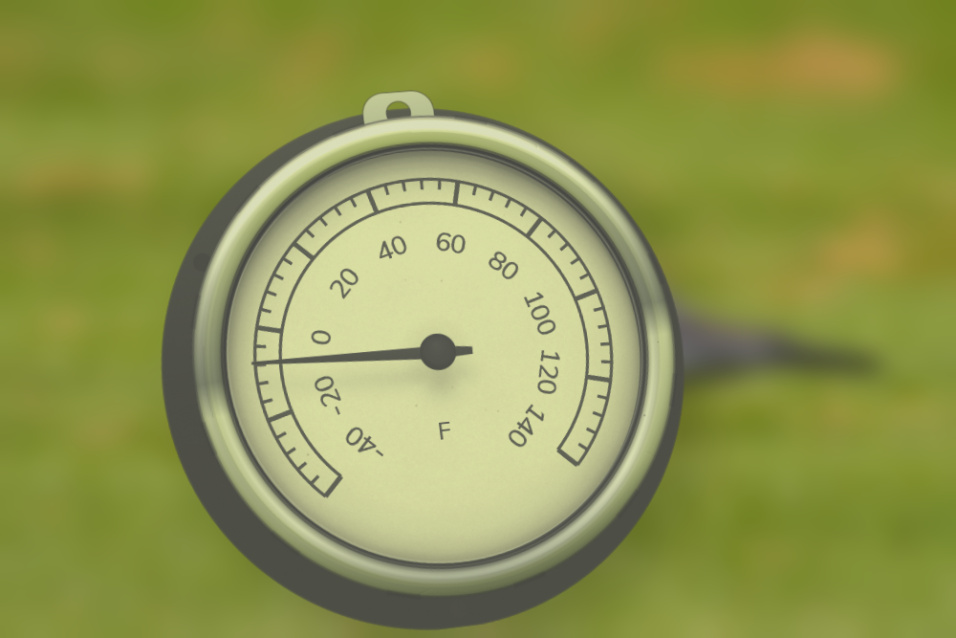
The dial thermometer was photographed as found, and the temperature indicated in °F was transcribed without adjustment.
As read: -8 °F
